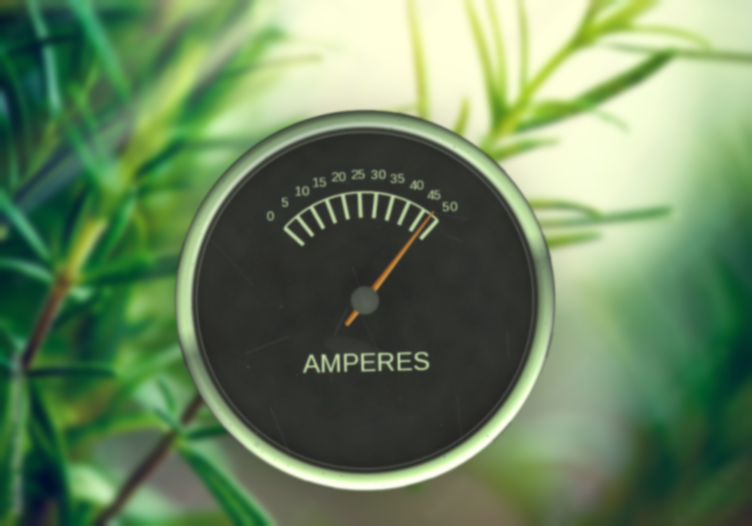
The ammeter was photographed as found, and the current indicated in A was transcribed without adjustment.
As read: 47.5 A
